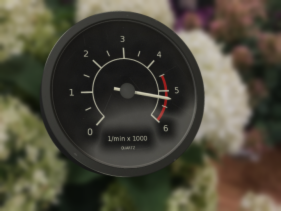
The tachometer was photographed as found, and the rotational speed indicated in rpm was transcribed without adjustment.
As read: 5250 rpm
